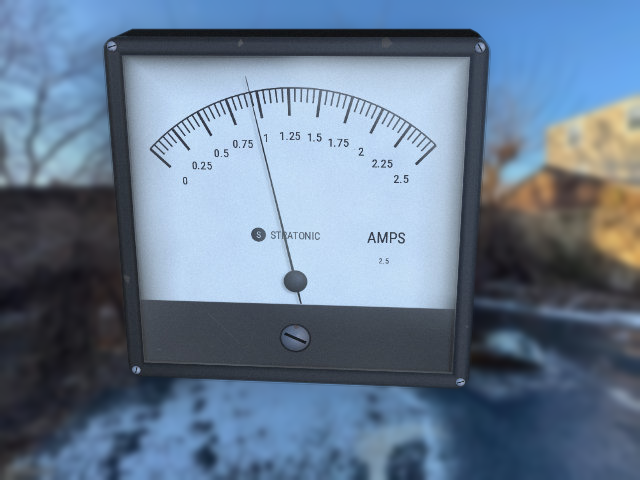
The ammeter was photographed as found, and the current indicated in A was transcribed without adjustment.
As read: 0.95 A
